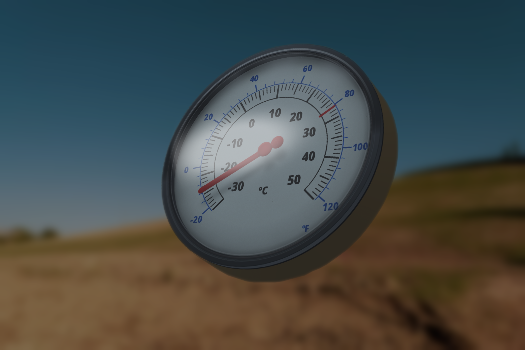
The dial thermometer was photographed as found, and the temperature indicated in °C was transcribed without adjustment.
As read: -25 °C
